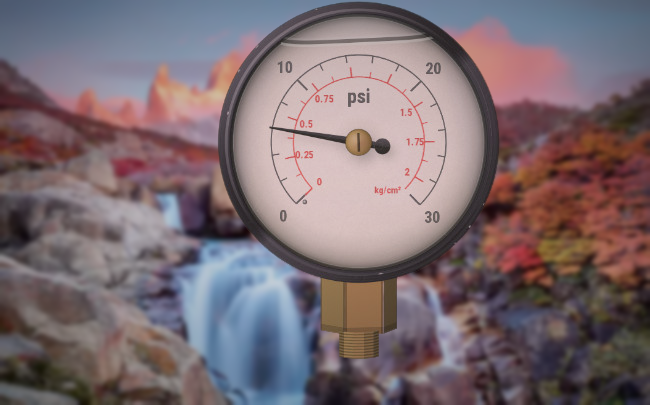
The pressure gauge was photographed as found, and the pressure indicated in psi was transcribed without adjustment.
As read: 6 psi
